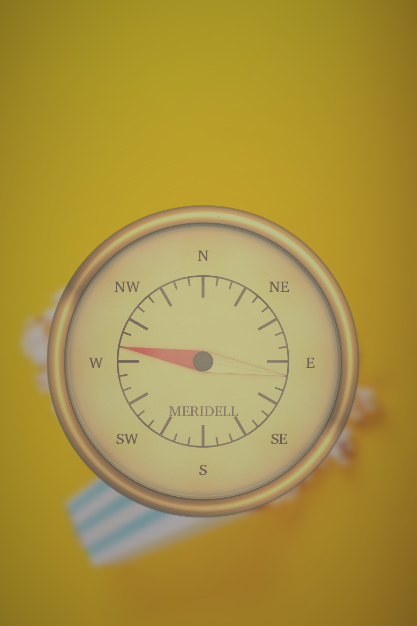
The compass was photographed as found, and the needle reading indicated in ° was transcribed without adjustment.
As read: 280 °
